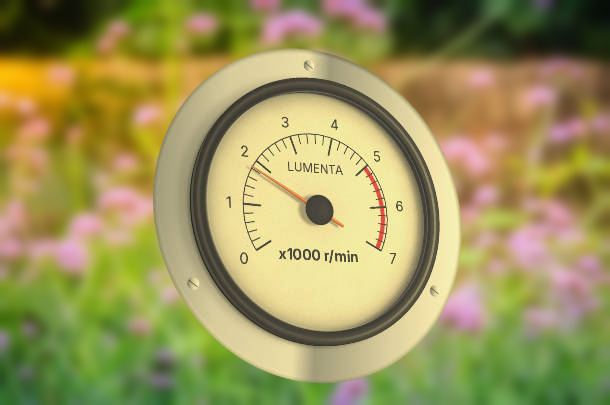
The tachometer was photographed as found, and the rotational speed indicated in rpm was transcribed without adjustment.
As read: 1800 rpm
